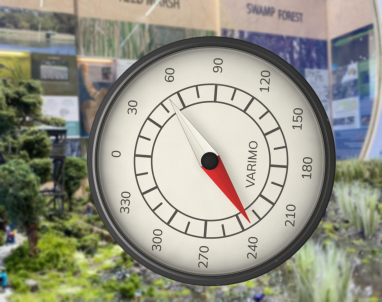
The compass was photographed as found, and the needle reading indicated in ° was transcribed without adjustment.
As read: 232.5 °
